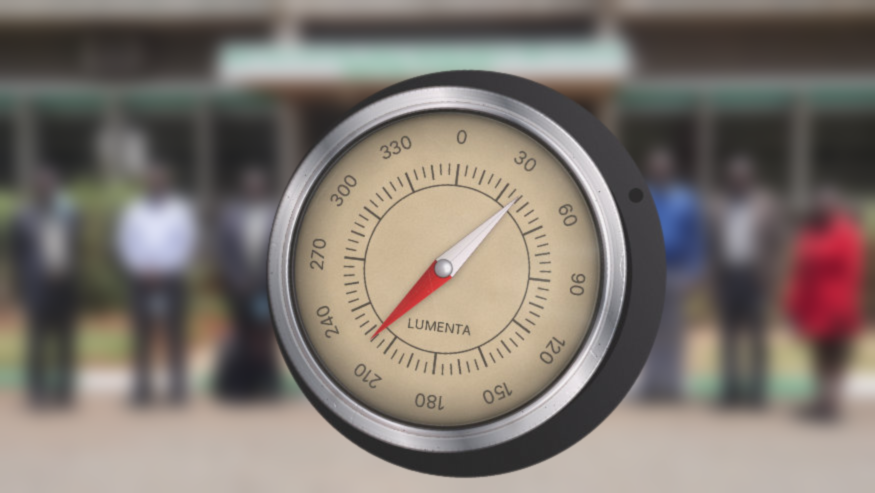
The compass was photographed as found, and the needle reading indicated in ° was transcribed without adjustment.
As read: 220 °
